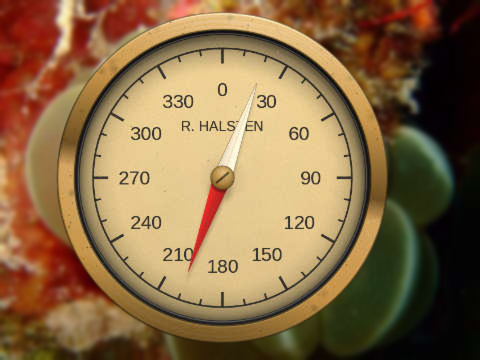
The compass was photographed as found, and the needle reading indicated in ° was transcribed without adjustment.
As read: 200 °
